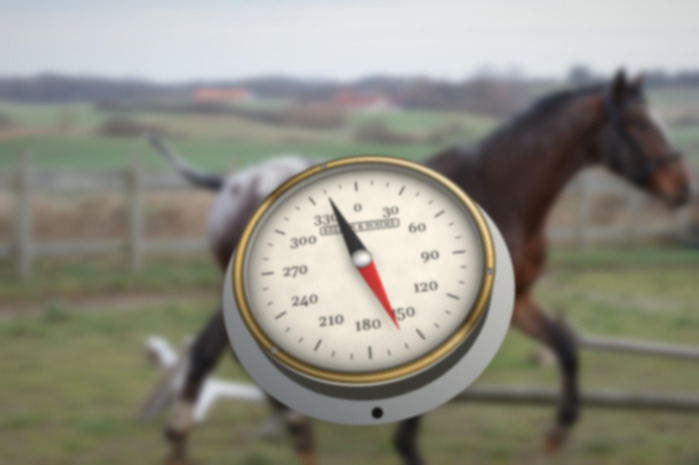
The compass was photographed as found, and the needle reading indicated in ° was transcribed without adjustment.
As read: 160 °
